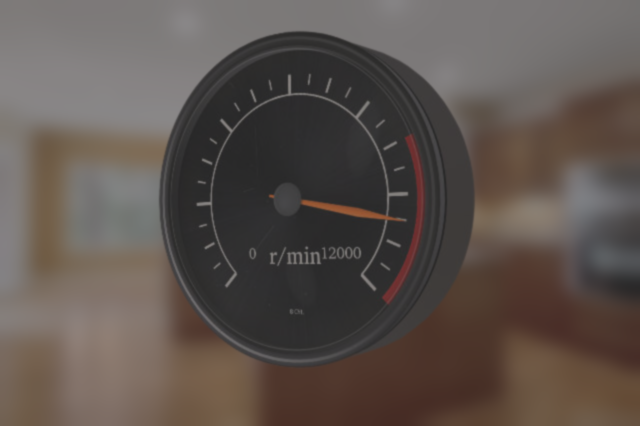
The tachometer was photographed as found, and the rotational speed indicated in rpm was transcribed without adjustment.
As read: 10500 rpm
